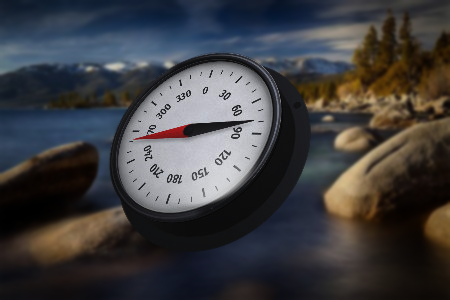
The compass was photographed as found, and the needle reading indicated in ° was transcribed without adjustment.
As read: 260 °
